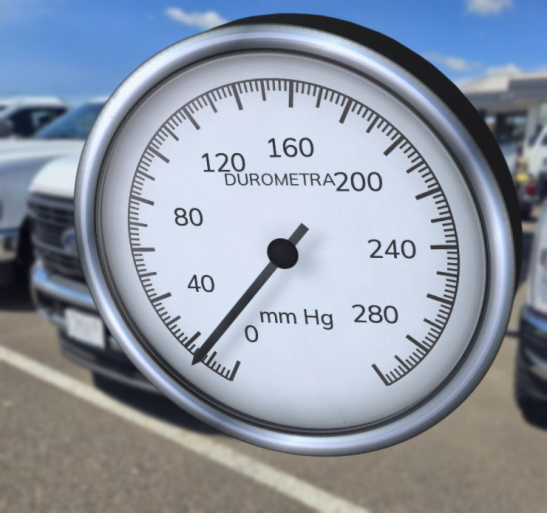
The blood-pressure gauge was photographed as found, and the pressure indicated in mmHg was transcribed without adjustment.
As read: 14 mmHg
